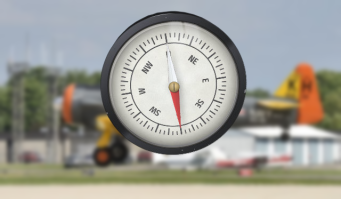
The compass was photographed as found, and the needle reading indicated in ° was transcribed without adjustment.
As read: 180 °
